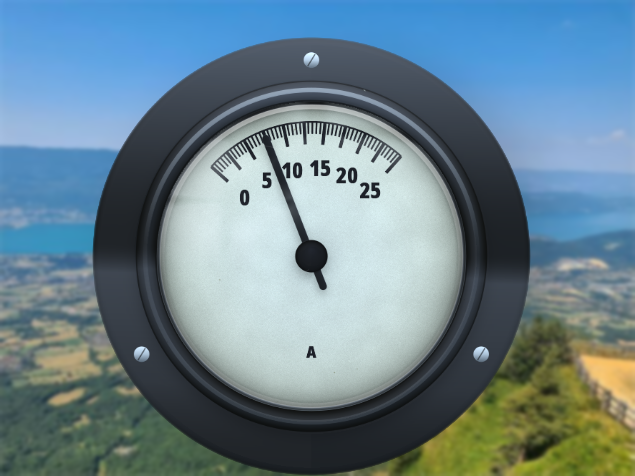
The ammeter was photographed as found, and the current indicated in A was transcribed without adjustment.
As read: 7.5 A
